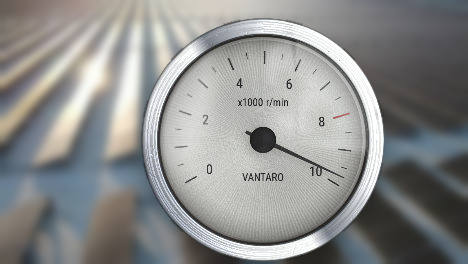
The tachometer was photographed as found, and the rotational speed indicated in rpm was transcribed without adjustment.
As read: 9750 rpm
